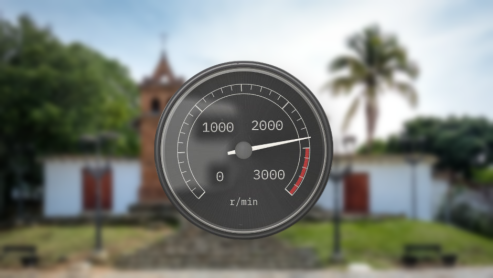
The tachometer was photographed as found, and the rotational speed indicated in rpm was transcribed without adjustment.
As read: 2400 rpm
